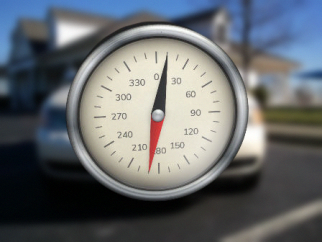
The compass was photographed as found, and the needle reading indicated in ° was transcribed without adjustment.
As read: 190 °
